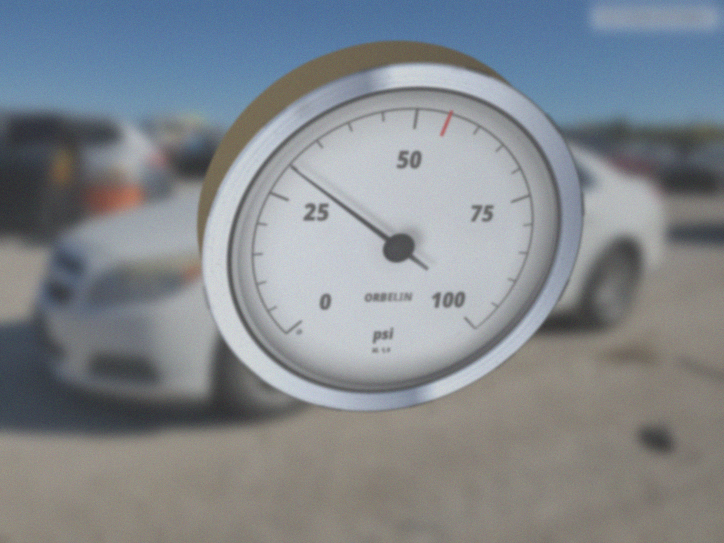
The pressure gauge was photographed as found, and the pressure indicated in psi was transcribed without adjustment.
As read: 30 psi
